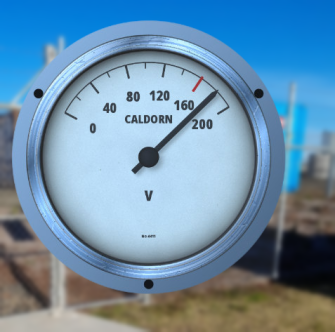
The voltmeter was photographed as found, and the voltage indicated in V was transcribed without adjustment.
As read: 180 V
